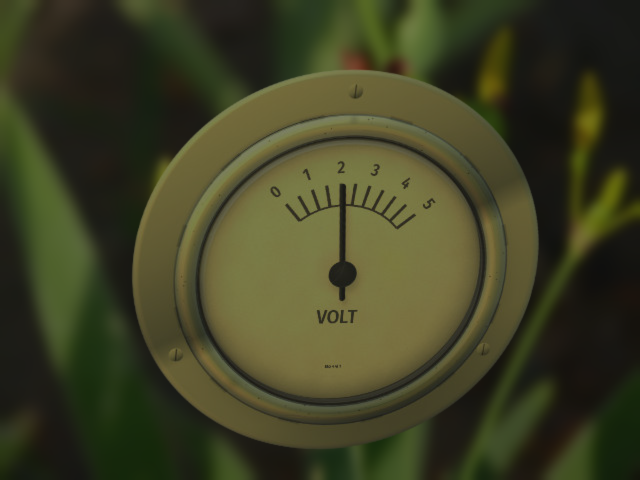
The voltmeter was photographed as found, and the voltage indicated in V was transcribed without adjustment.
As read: 2 V
